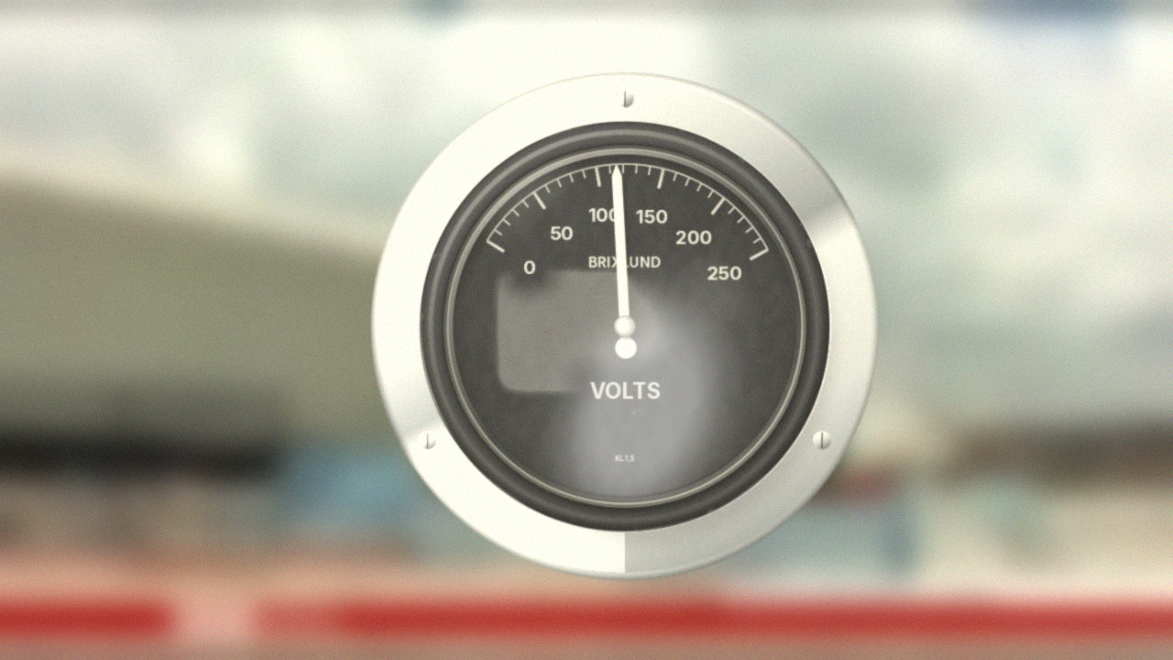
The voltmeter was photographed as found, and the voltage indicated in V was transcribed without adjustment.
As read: 115 V
